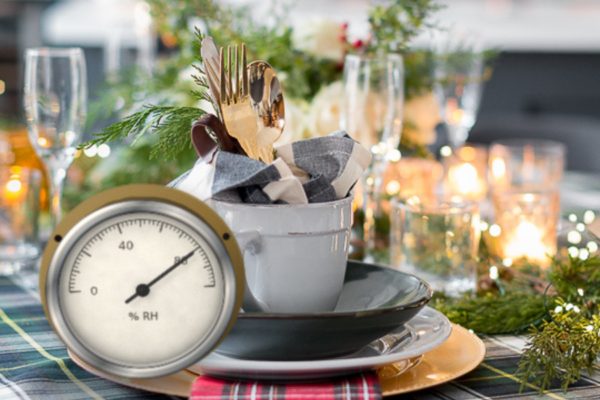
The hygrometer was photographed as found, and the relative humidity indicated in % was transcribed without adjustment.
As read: 80 %
